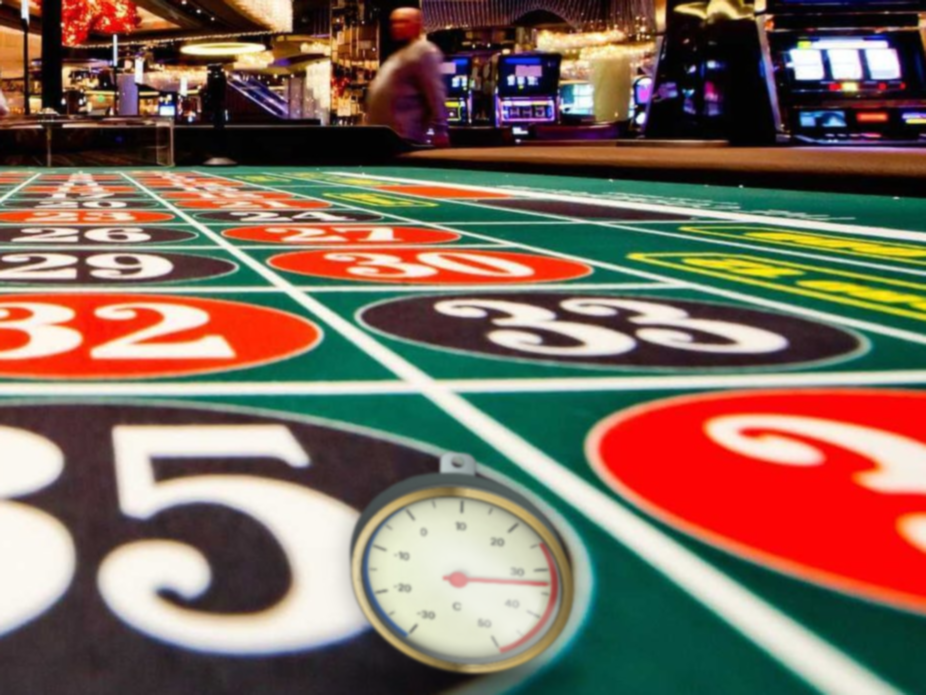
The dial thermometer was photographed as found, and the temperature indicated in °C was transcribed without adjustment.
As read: 32.5 °C
